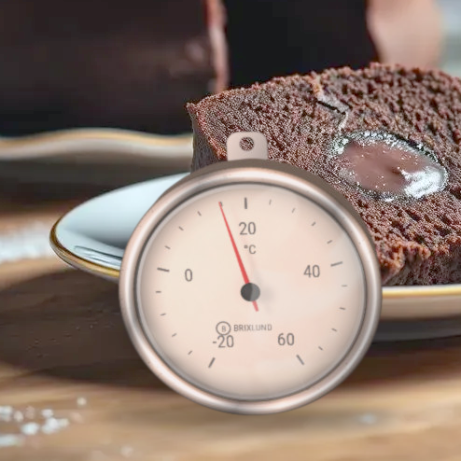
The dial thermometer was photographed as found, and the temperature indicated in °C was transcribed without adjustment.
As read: 16 °C
